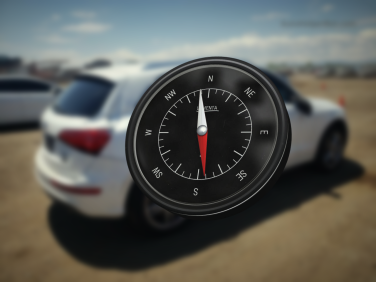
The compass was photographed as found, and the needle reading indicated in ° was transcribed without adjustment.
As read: 170 °
